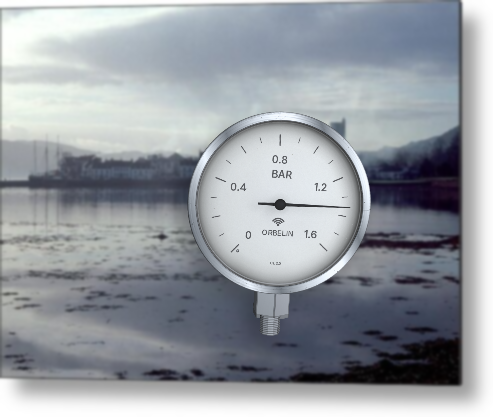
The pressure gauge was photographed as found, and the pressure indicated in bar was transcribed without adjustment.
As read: 1.35 bar
